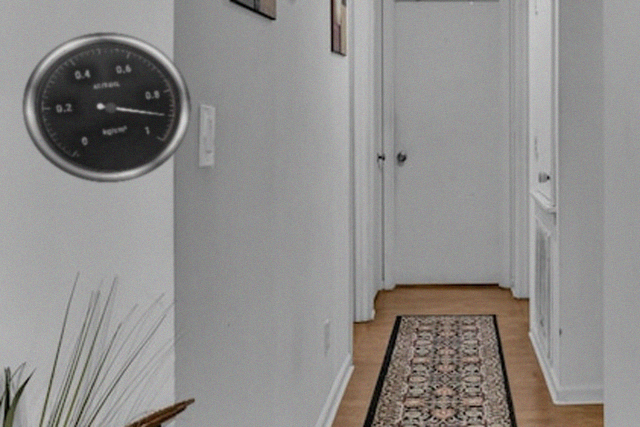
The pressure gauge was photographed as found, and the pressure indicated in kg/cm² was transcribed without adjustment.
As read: 0.9 kg/cm²
